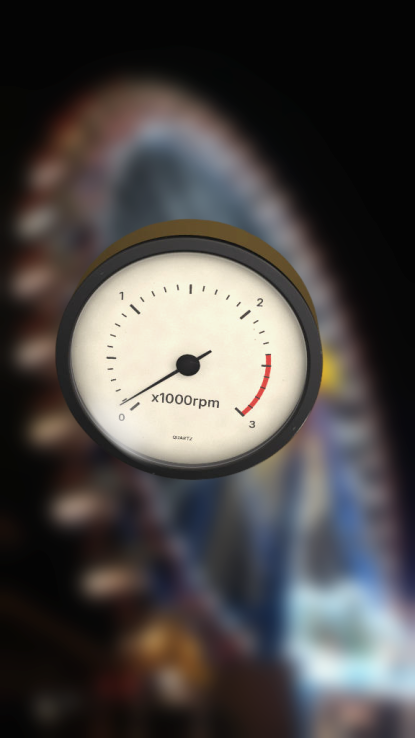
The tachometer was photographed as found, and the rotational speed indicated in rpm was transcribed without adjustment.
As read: 100 rpm
